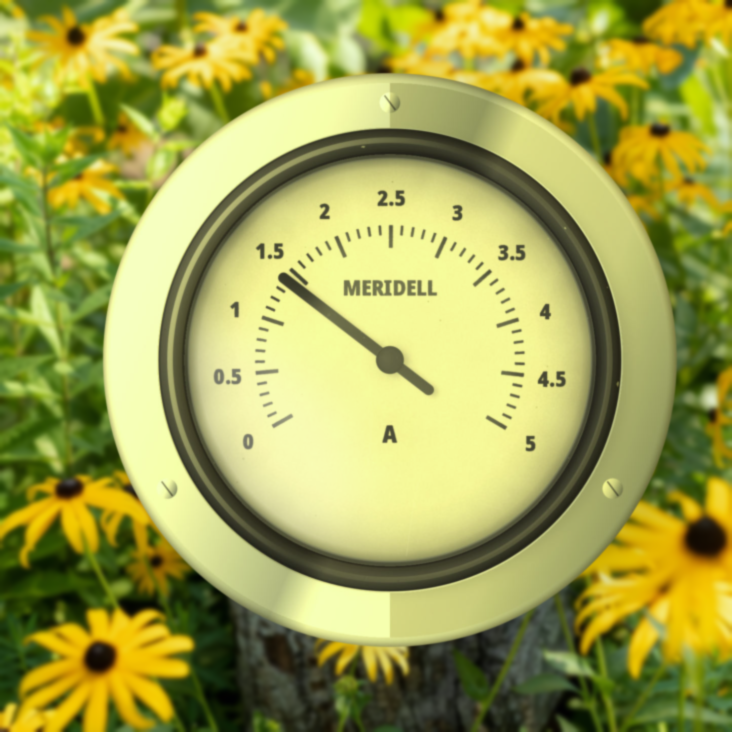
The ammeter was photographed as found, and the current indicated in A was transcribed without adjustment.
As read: 1.4 A
